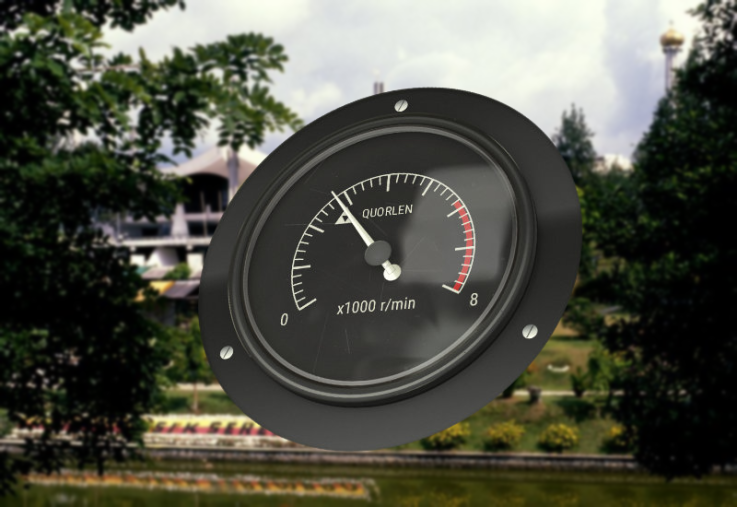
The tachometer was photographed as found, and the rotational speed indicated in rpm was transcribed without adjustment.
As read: 2800 rpm
